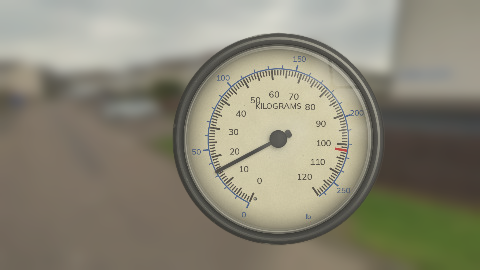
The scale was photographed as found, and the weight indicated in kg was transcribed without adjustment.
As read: 15 kg
